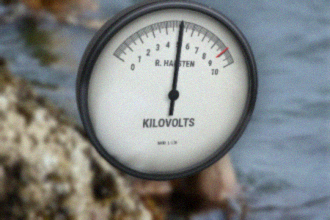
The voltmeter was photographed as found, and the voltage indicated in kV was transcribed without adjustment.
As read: 5 kV
